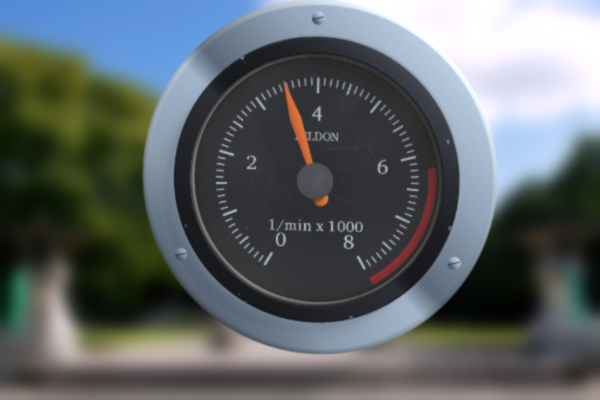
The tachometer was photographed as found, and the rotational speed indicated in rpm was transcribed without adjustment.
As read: 3500 rpm
